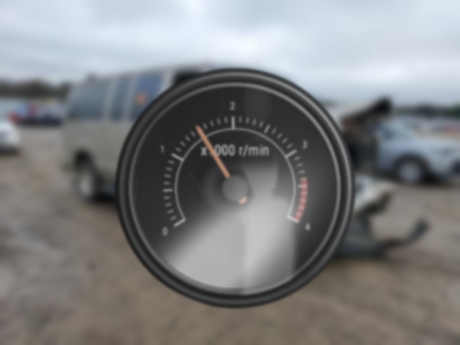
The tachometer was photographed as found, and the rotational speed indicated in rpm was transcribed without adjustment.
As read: 1500 rpm
